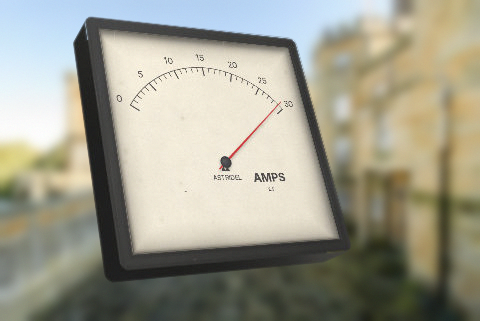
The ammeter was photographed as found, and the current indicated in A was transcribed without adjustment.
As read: 29 A
